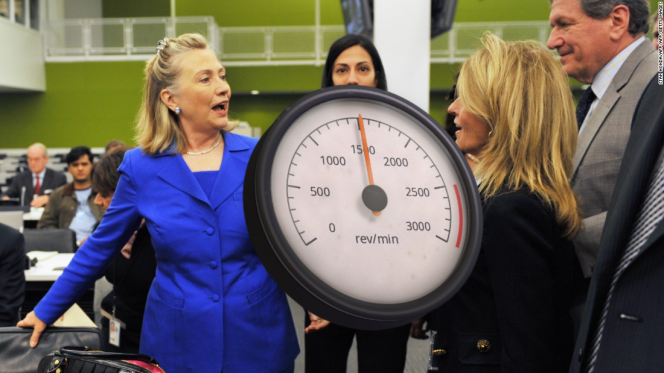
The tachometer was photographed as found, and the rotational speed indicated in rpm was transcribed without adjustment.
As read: 1500 rpm
